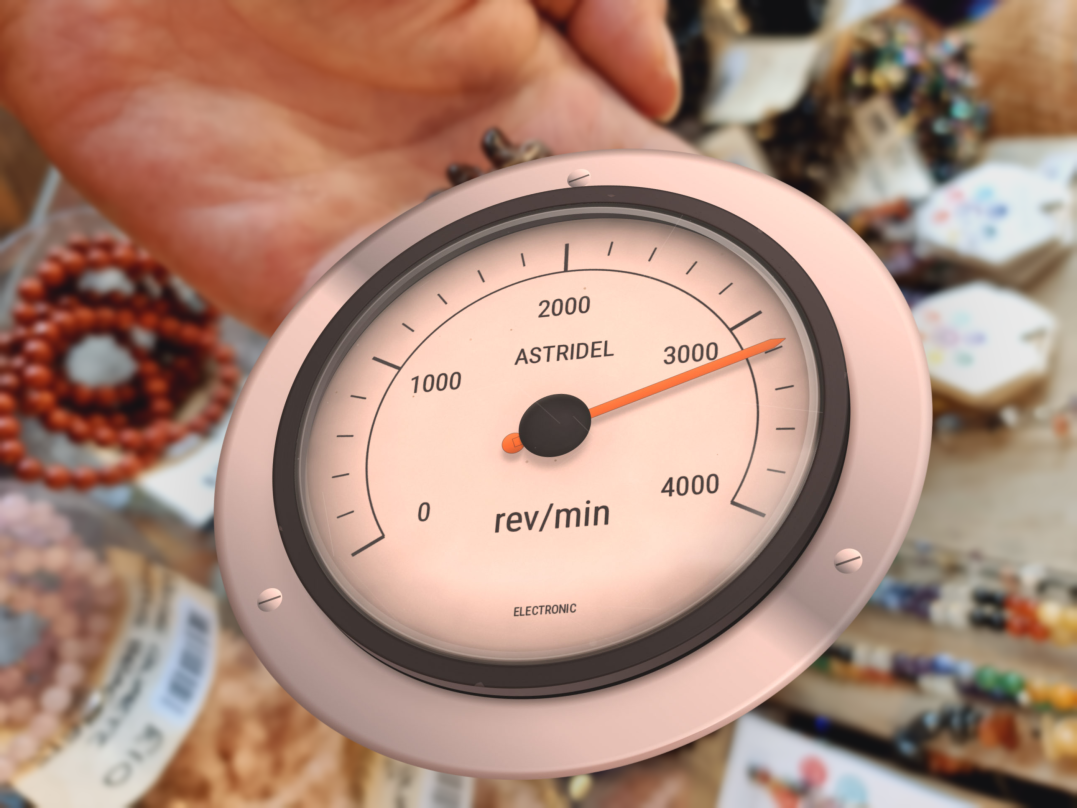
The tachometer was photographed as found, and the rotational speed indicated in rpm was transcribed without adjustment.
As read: 3200 rpm
